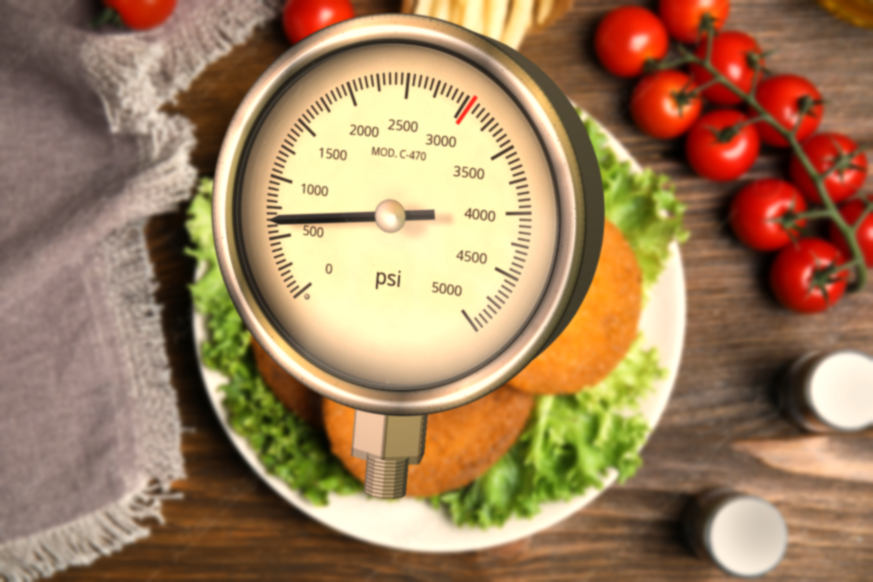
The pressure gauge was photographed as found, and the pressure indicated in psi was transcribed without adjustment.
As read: 650 psi
